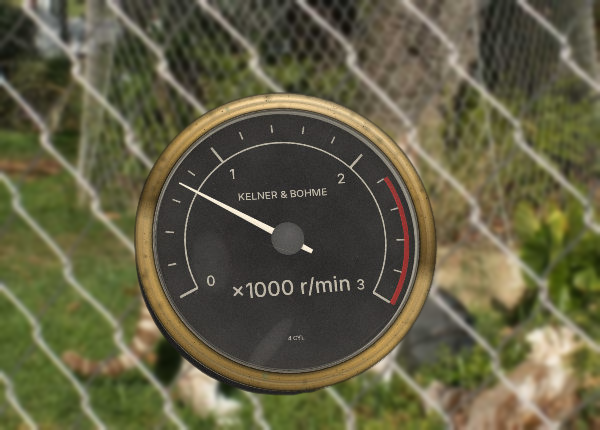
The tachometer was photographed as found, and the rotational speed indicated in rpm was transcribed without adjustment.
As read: 700 rpm
